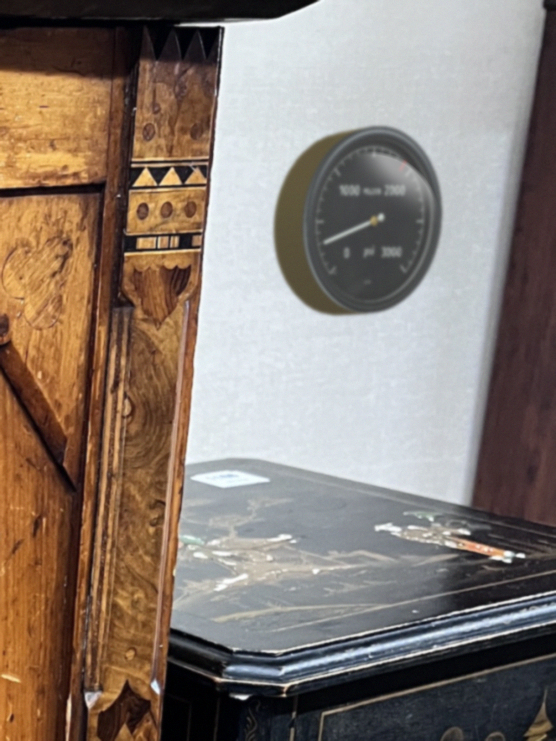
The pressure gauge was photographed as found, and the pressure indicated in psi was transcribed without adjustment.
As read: 300 psi
